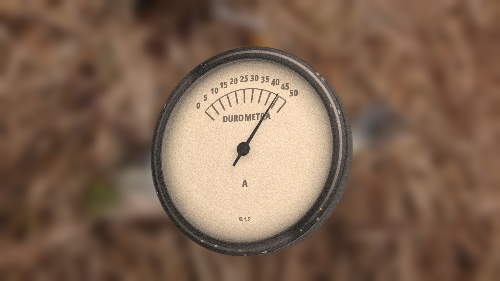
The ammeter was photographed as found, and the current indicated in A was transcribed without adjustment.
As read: 45 A
